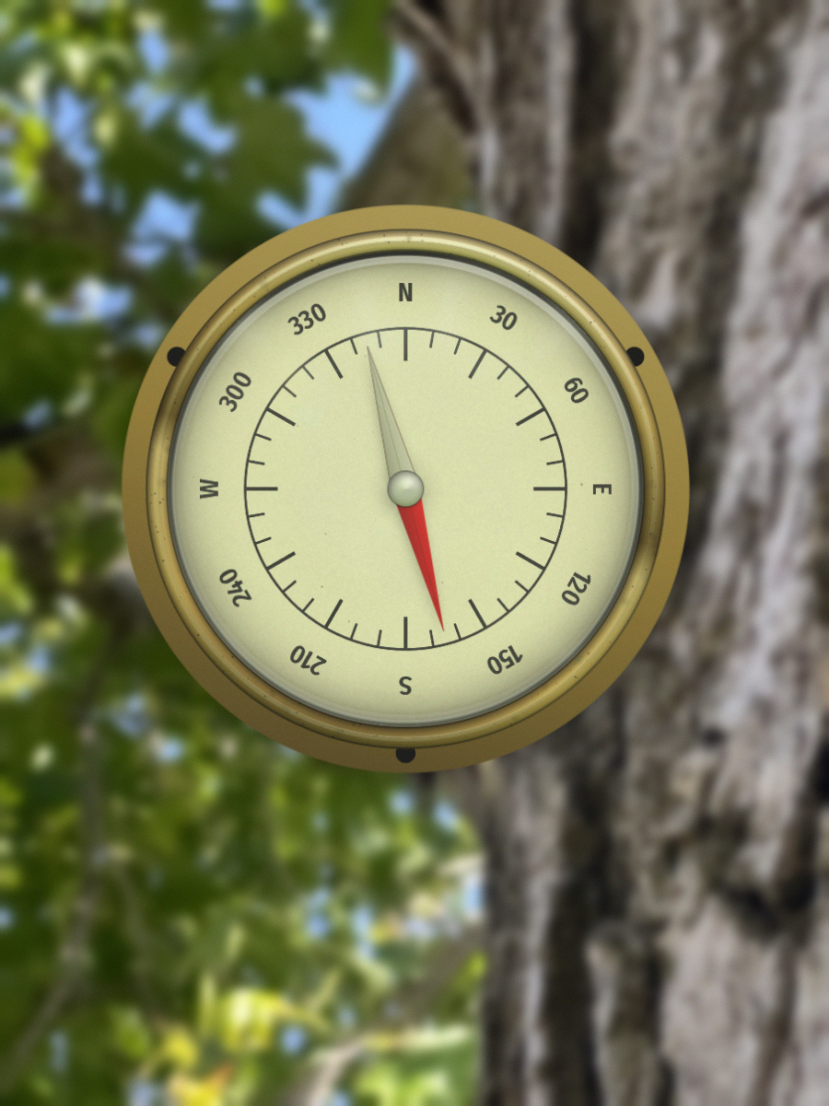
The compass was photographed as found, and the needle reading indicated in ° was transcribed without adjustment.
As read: 165 °
